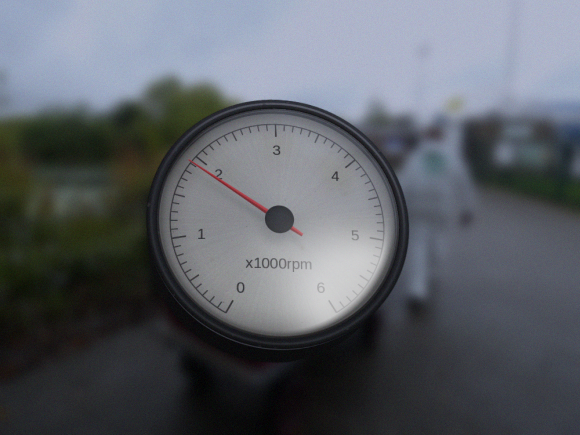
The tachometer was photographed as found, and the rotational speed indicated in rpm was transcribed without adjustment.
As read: 1900 rpm
